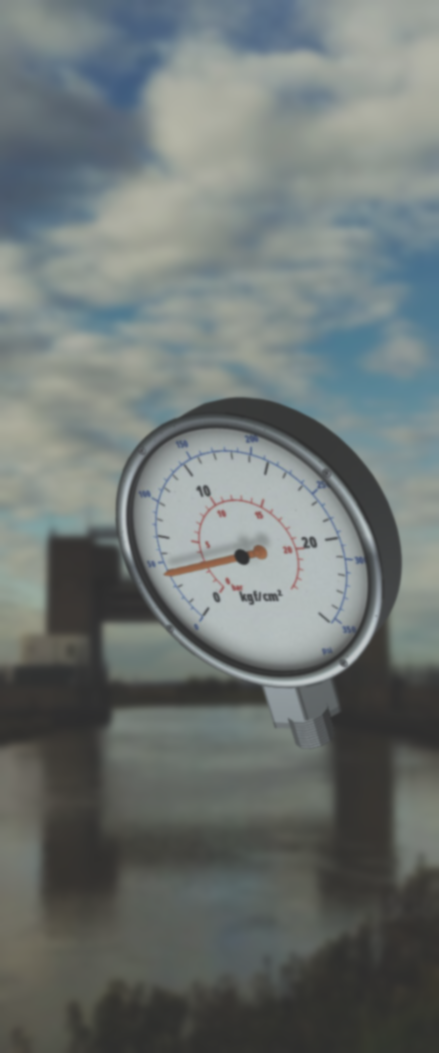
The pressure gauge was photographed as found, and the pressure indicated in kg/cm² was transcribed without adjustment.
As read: 3 kg/cm²
